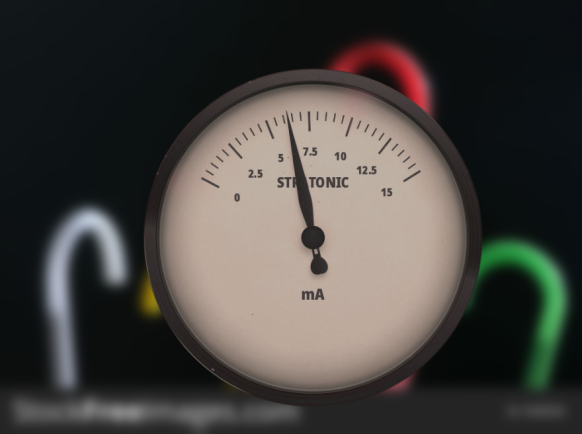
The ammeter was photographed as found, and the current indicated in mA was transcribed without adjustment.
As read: 6.25 mA
